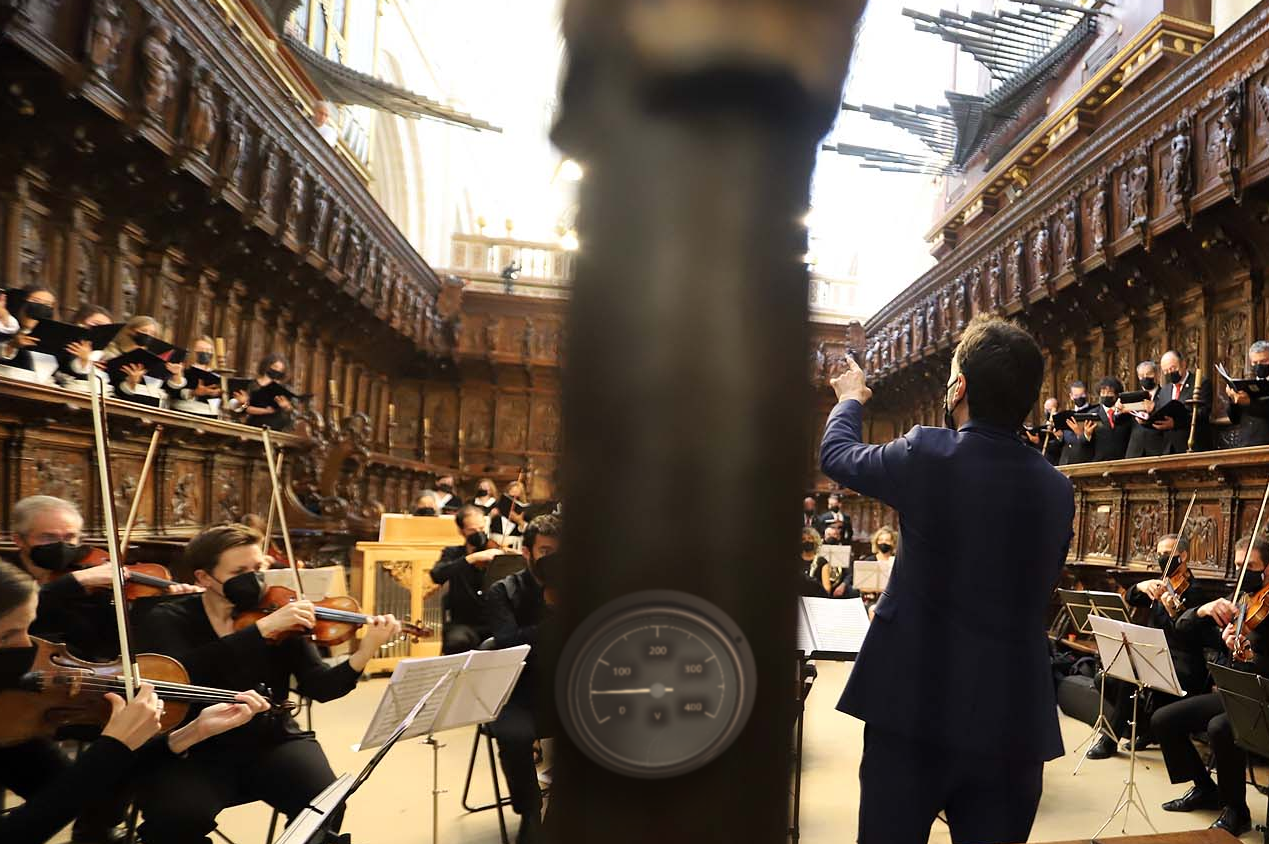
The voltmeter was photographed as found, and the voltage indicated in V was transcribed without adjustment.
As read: 50 V
